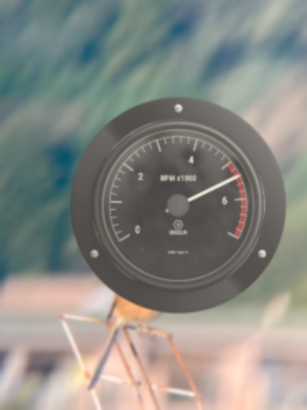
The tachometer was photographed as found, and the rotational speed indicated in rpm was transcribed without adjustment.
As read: 5400 rpm
